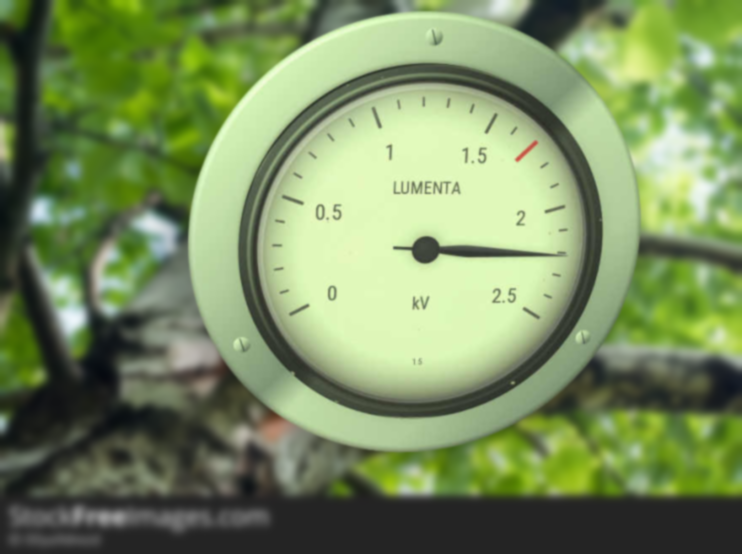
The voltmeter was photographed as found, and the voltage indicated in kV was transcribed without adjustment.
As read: 2.2 kV
